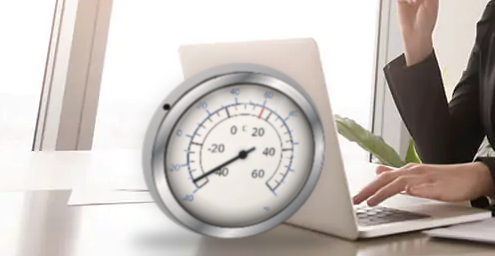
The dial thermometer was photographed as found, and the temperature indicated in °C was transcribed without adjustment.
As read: -36 °C
